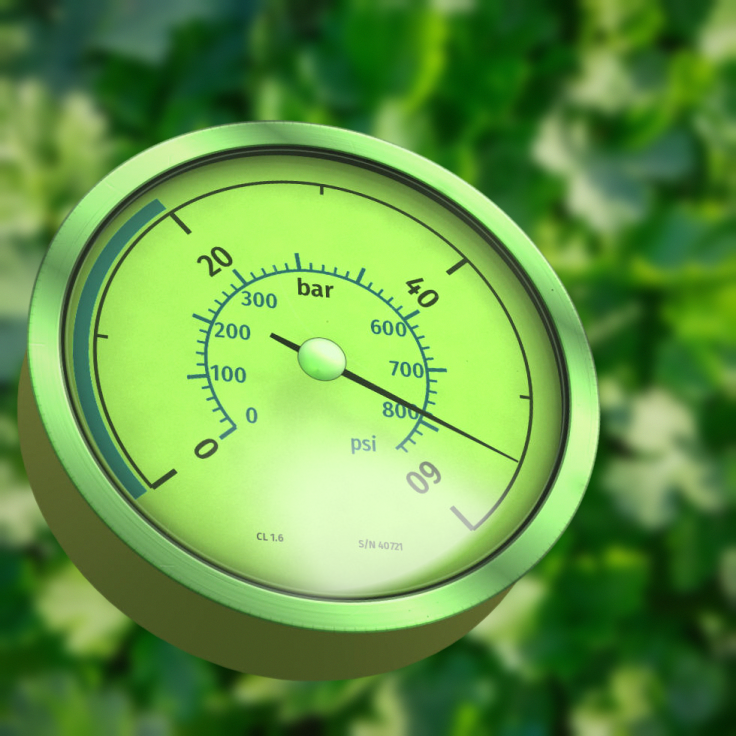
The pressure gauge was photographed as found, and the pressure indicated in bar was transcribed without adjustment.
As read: 55 bar
